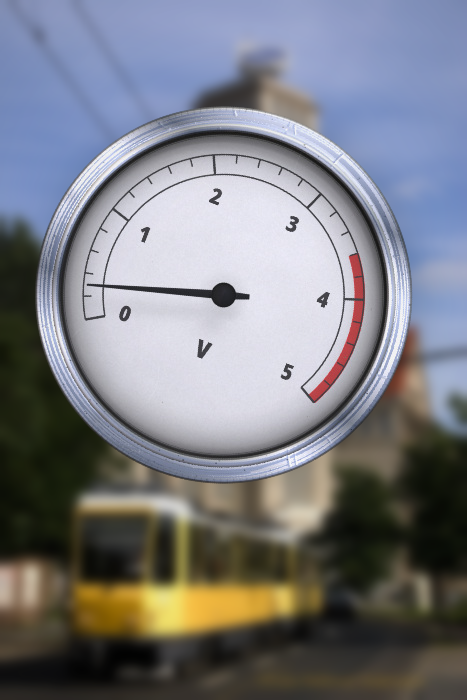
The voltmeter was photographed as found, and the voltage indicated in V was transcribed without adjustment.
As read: 0.3 V
